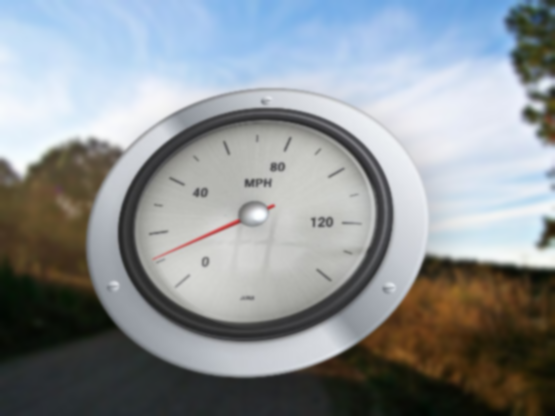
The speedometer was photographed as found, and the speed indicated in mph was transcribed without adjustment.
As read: 10 mph
